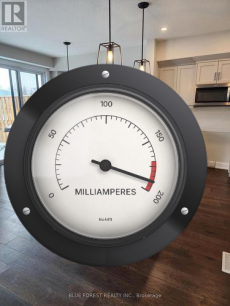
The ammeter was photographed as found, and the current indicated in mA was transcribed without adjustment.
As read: 190 mA
